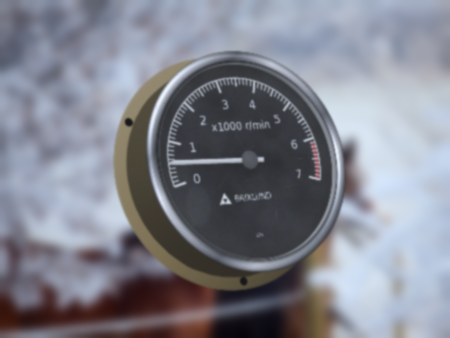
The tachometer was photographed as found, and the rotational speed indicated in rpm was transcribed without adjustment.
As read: 500 rpm
